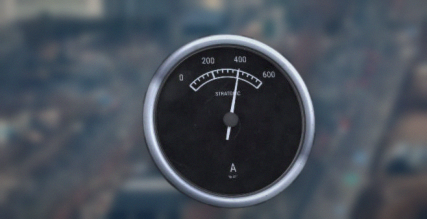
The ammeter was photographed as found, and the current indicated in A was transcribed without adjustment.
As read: 400 A
